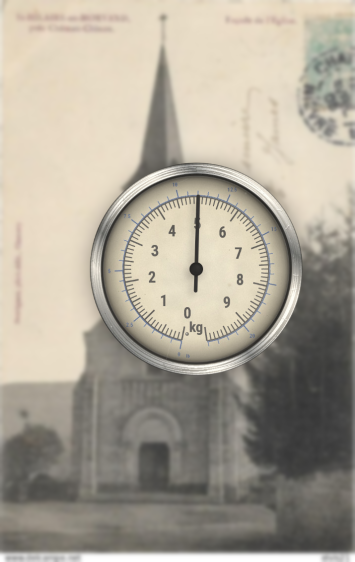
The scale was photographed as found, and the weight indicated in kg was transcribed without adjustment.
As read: 5 kg
